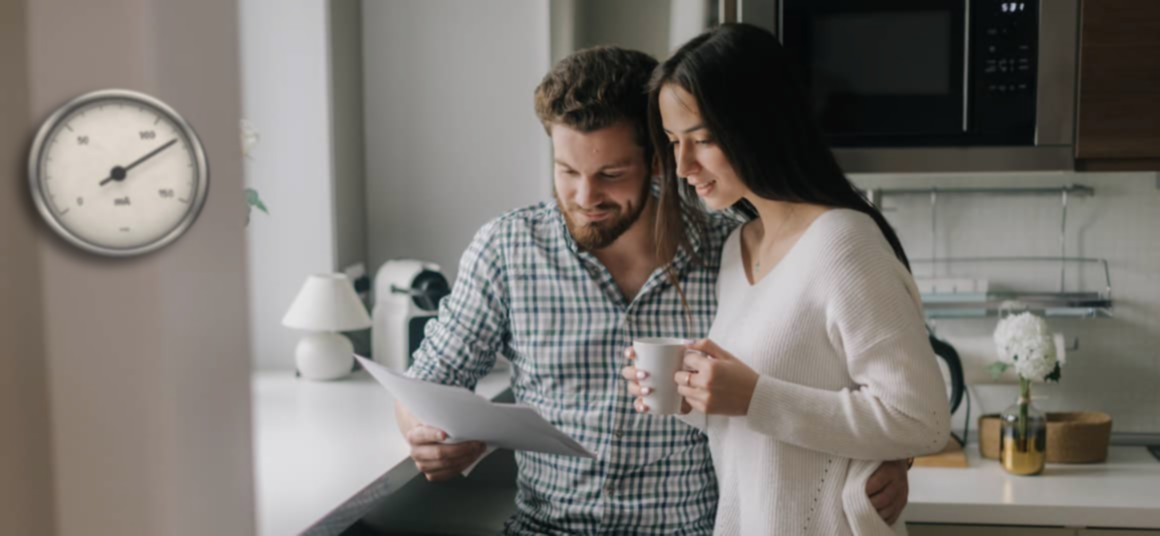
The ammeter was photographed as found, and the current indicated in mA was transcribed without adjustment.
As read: 115 mA
